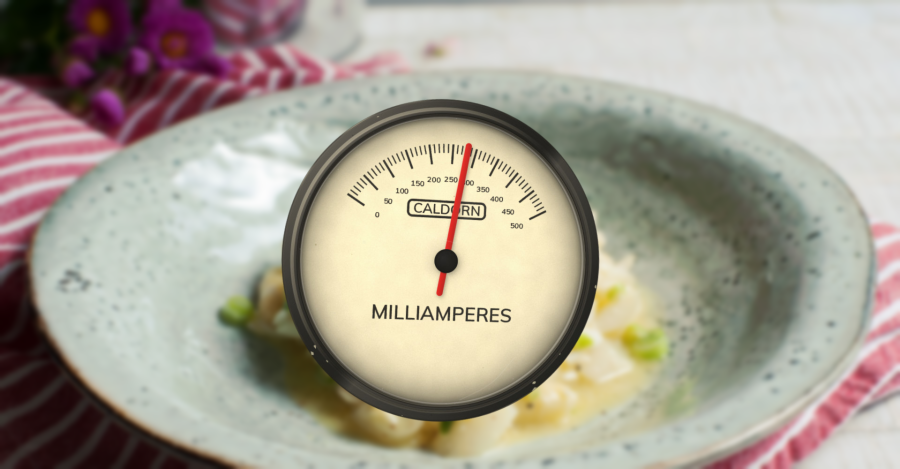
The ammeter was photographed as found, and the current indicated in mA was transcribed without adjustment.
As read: 280 mA
